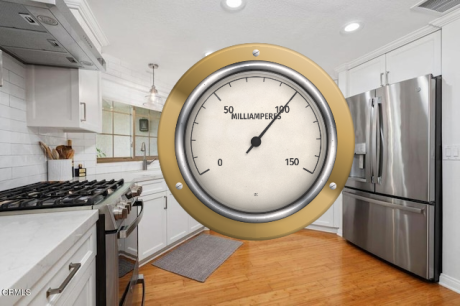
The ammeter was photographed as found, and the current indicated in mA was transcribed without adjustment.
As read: 100 mA
